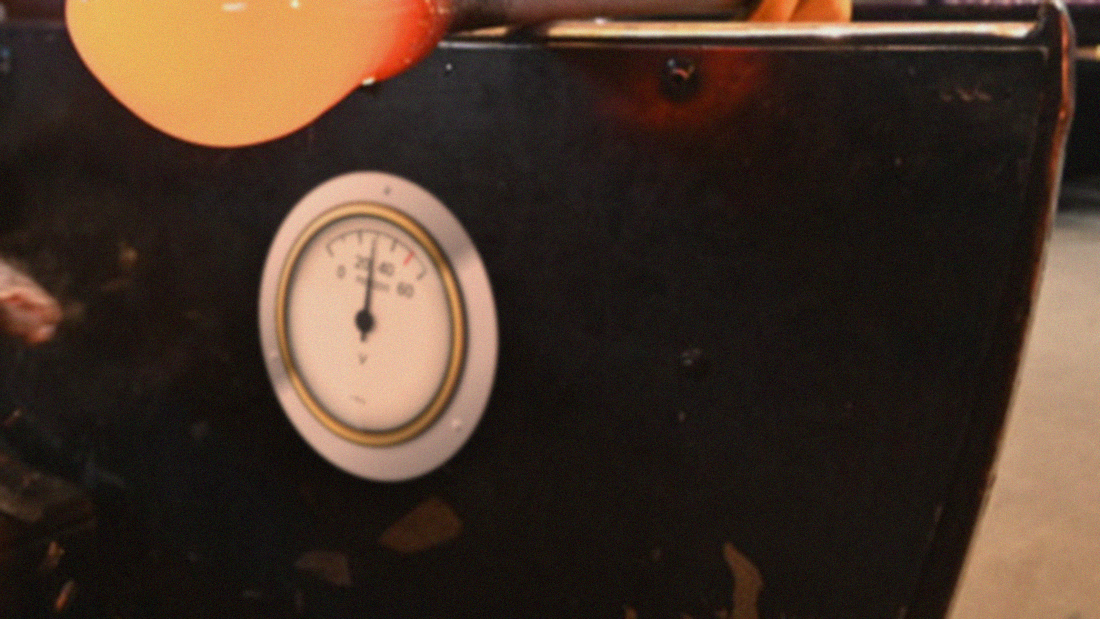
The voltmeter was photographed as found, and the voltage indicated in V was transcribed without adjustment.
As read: 30 V
